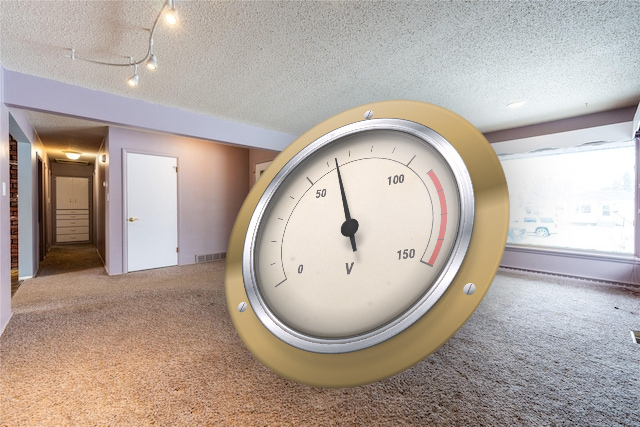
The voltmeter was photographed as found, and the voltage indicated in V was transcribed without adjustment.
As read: 65 V
